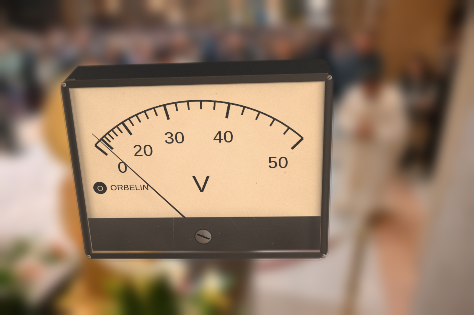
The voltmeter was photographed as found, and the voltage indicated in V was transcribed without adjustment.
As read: 10 V
